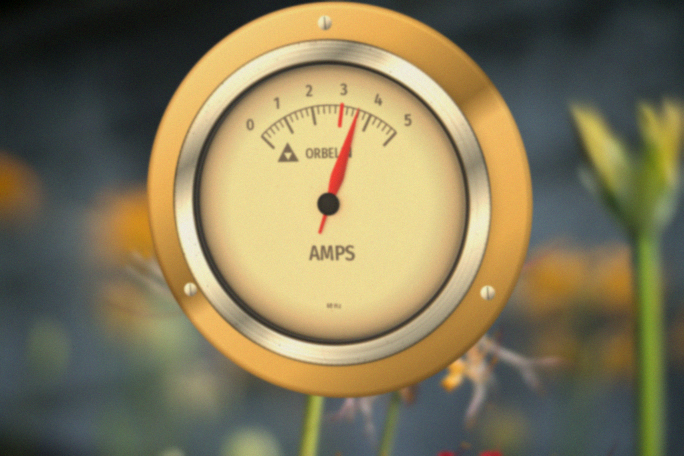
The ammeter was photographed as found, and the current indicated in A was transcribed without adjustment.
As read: 3.6 A
